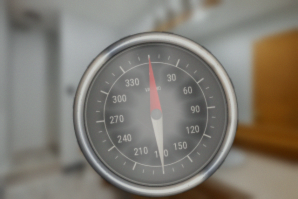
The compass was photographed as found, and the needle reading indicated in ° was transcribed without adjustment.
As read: 0 °
